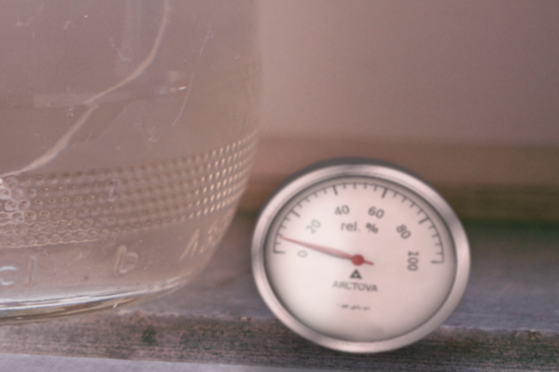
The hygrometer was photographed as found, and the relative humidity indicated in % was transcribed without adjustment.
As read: 8 %
